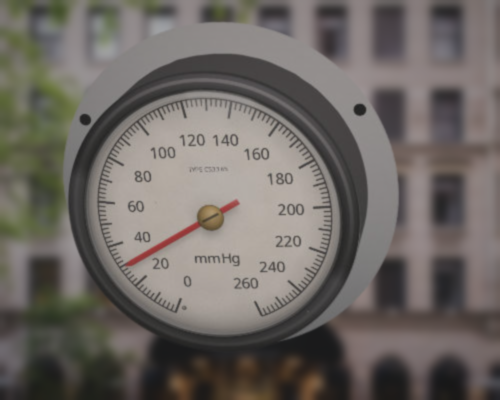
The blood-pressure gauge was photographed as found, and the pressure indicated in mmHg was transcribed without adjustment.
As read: 30 mmHg
